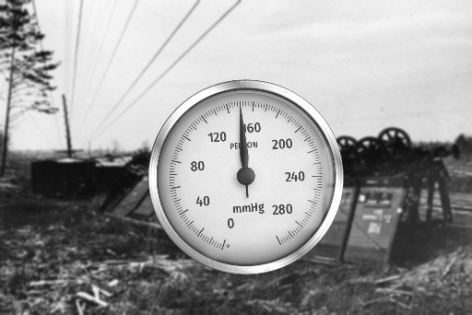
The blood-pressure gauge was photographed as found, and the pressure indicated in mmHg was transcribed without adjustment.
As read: 150 mmHg
